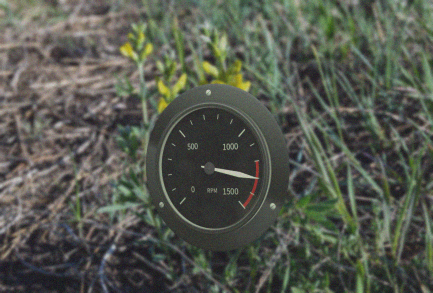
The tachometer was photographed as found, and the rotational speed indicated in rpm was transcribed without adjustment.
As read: 1300 rpm
